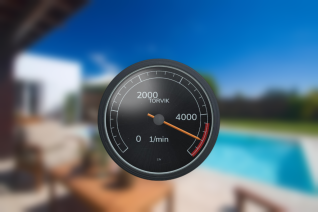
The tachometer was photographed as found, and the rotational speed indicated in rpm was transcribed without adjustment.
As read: 4600 rpm
